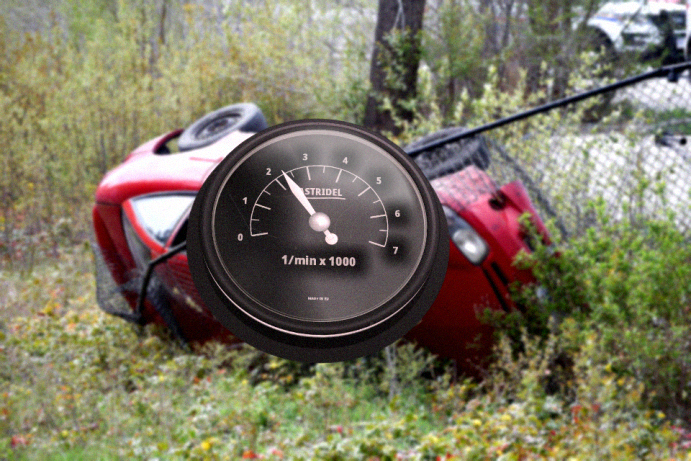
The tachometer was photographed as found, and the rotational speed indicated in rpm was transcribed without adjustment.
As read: 2250 rpm
